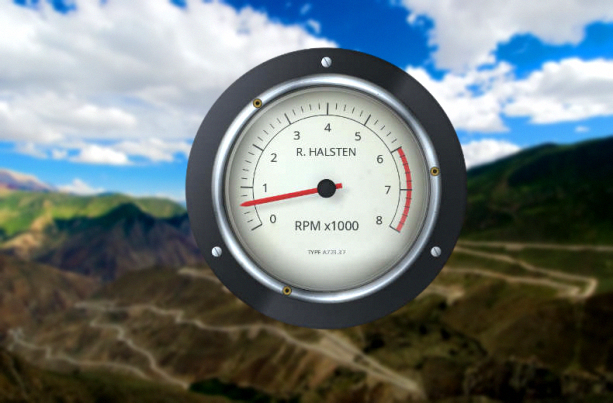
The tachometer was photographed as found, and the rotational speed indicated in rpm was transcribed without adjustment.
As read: 600 rpm
